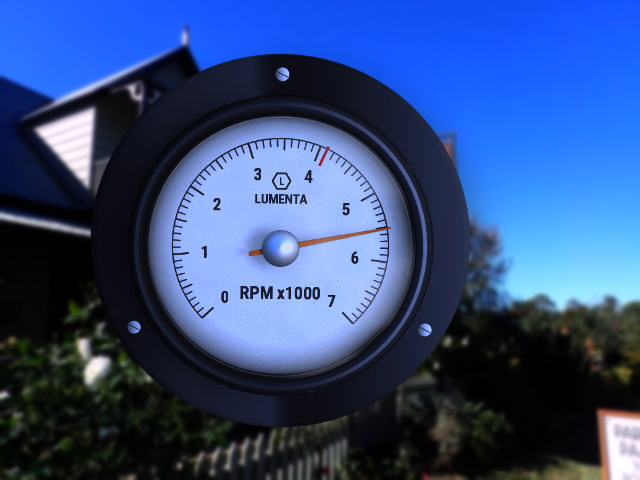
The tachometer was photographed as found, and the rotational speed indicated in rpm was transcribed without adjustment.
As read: 5500 rpm
